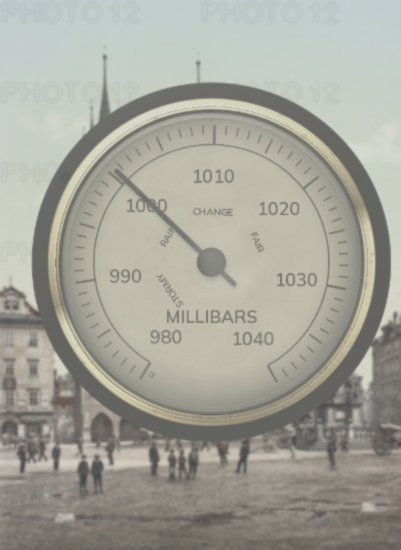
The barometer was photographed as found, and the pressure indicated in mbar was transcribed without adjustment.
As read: 1000.5 mbar
